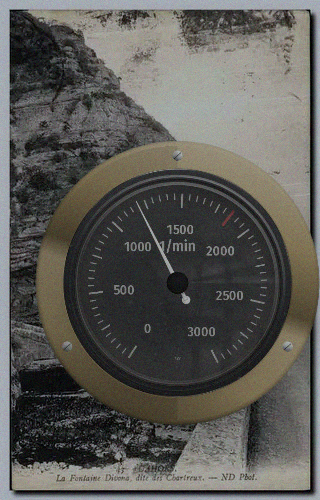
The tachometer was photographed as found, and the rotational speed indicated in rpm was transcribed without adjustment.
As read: 1200 rpm
